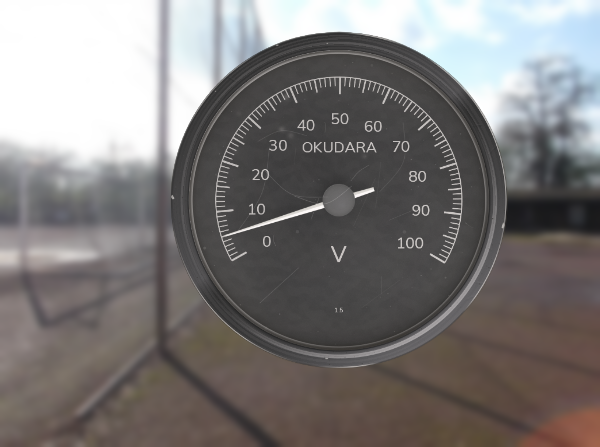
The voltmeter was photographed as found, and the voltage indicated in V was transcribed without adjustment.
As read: 5 V
